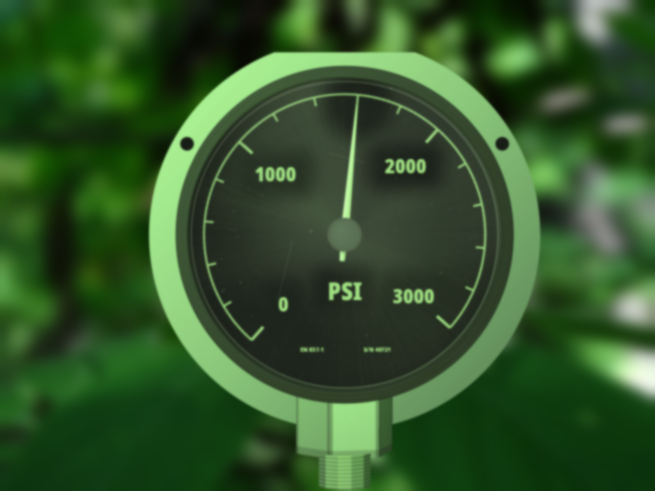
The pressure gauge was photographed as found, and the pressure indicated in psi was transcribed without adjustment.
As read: 1600 psi
